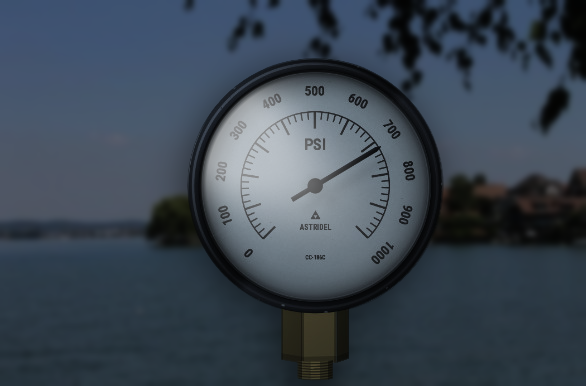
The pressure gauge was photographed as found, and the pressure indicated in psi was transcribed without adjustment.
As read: 720 psi
